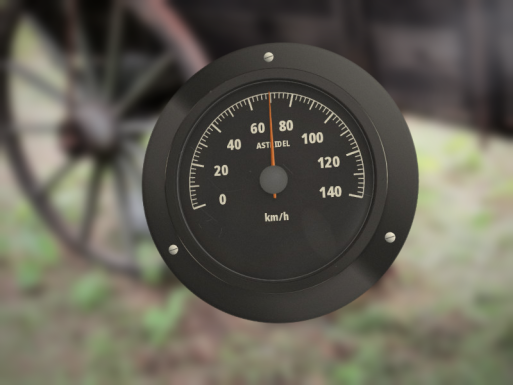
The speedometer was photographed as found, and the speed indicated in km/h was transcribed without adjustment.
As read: 70 km/h
